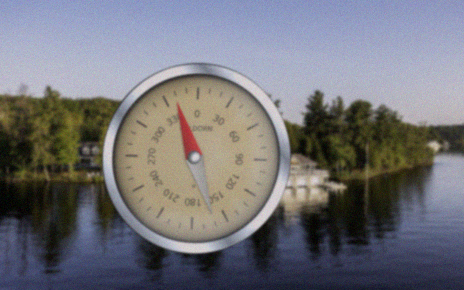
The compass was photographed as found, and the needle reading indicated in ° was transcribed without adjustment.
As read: 340 °
